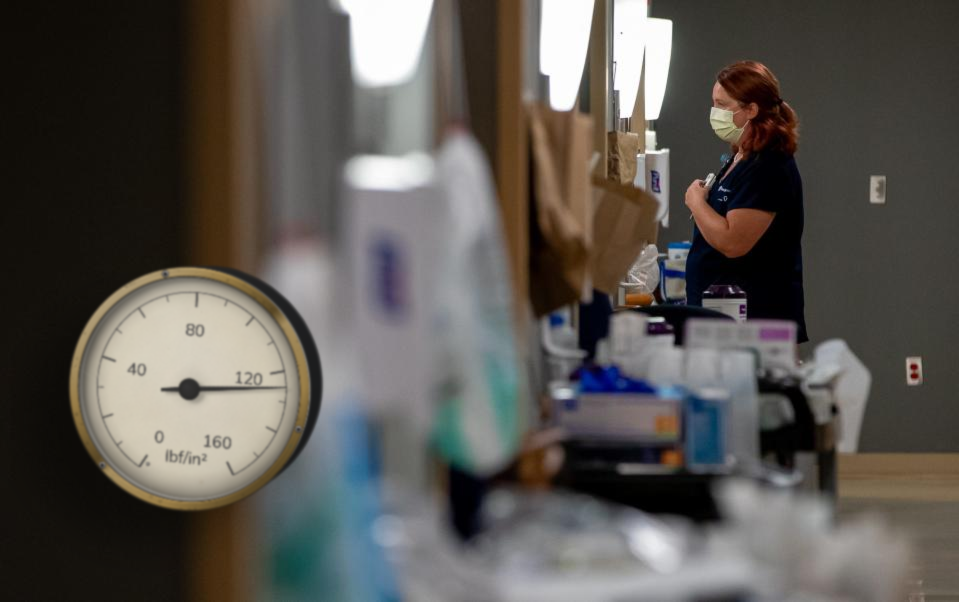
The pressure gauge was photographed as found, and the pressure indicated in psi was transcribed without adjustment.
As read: 125 psi
